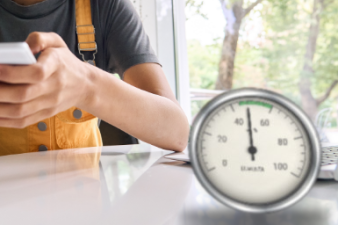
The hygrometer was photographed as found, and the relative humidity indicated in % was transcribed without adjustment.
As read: 48 %
